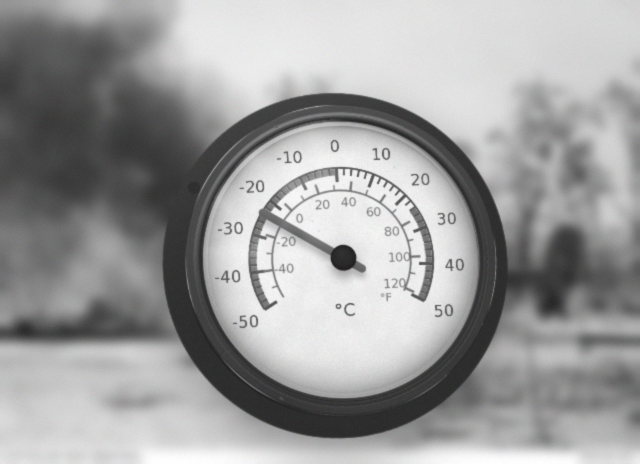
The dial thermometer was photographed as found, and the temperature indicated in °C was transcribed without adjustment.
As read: -24 °C
